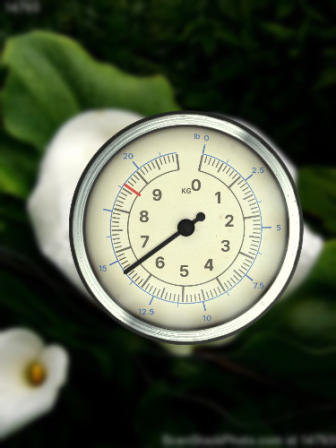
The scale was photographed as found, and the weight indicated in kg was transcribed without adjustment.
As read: 6.5 kg
